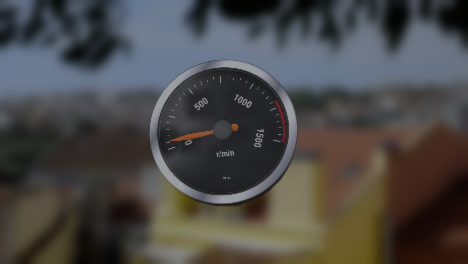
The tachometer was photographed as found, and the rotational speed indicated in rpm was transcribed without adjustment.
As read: 50 rpm
